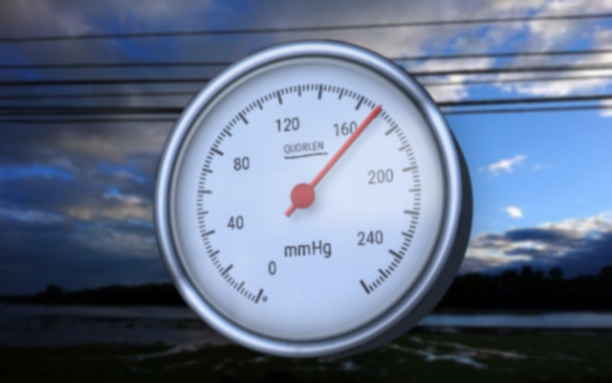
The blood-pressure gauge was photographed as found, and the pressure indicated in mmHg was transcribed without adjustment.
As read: 170 mmHg
